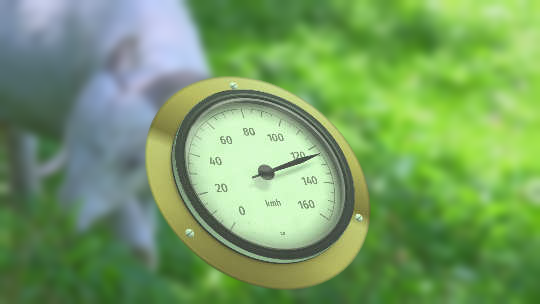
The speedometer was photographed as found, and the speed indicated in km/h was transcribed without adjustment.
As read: 125 km/h
